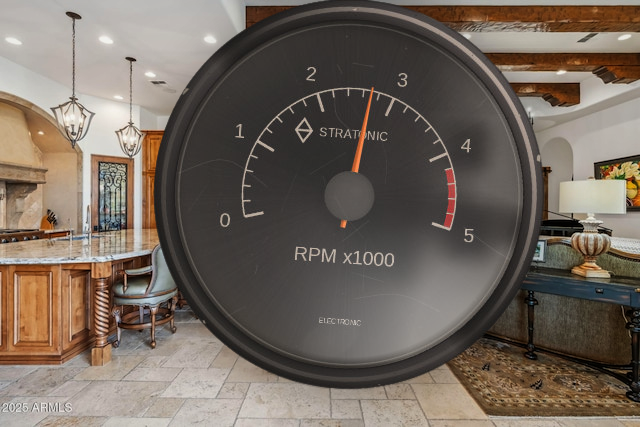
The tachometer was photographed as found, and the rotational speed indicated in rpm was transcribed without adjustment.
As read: 2700 rpm
